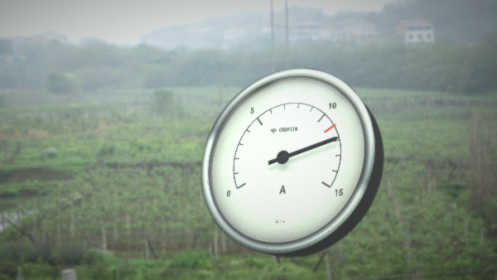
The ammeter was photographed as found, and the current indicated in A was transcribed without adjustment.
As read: 12 A
